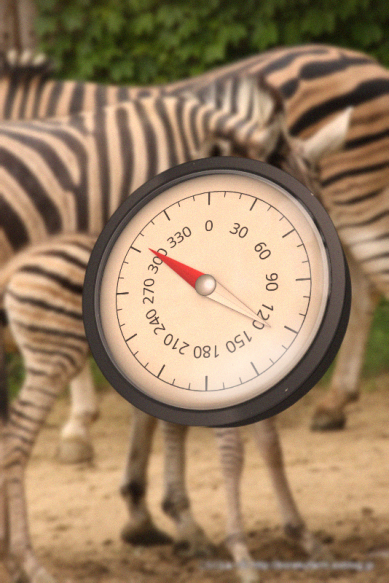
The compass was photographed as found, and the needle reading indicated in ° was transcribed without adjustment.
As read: 305 °
